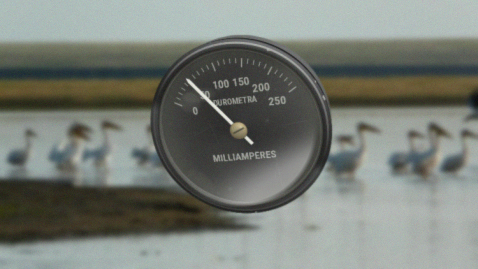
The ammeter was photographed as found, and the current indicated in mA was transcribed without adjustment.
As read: 50 mA
